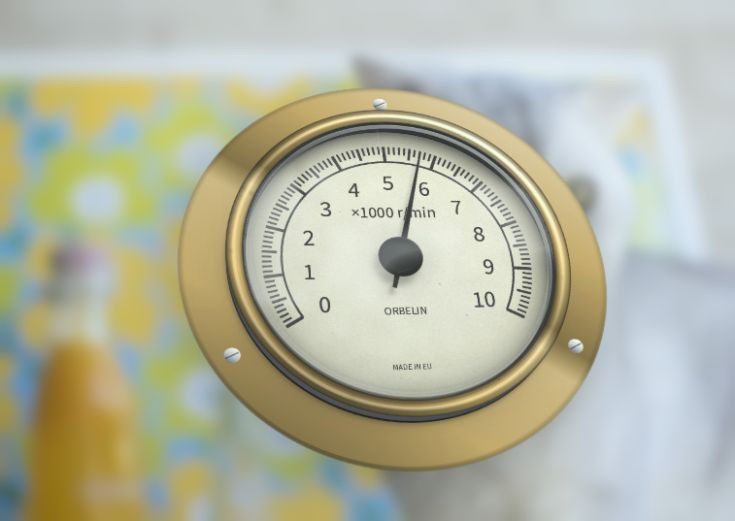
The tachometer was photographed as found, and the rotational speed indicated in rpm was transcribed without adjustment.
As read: 5700 rpm
